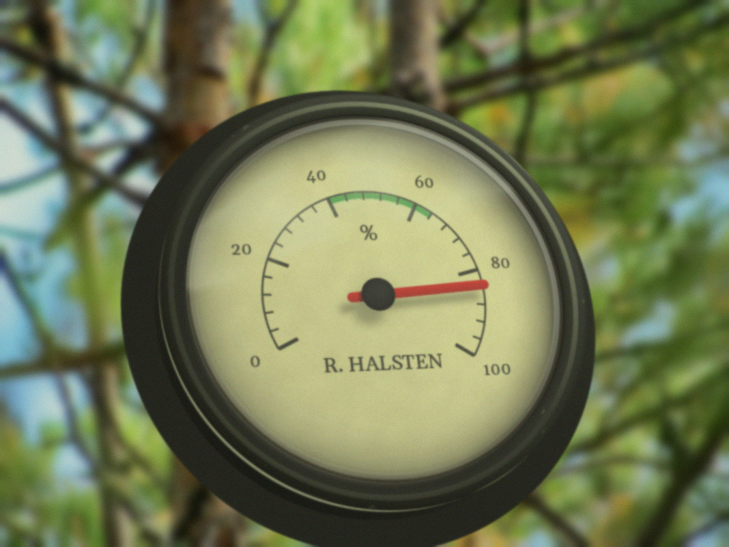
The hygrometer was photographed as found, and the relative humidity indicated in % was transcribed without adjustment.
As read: 84 %
